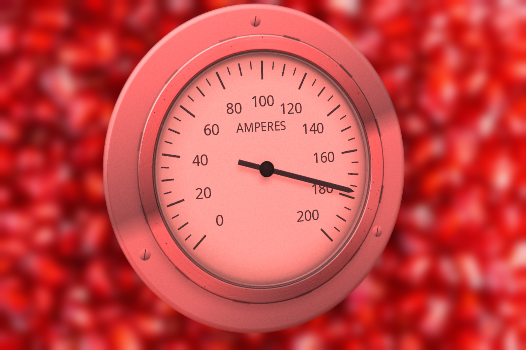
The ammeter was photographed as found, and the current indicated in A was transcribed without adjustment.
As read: 177.5 A
